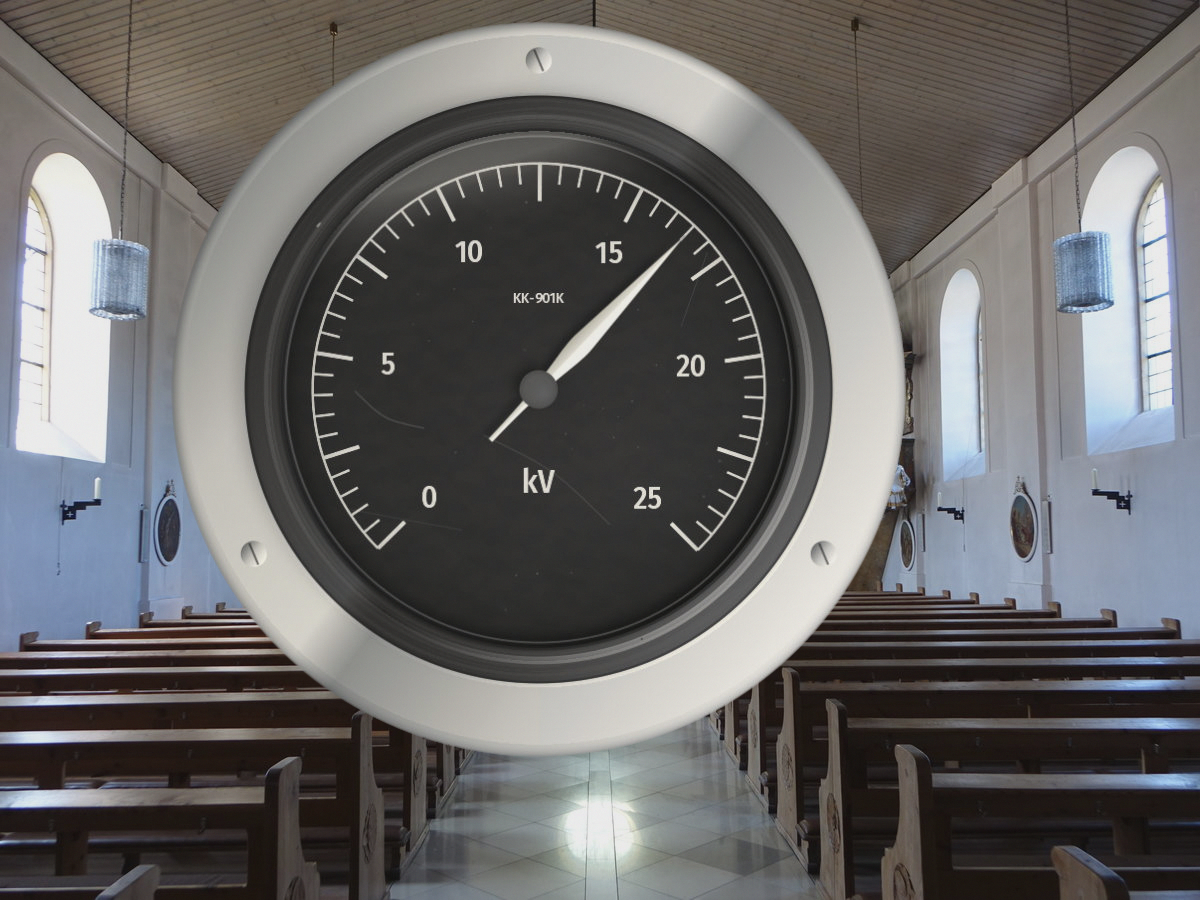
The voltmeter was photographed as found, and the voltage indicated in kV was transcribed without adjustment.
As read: 16.5 kV
